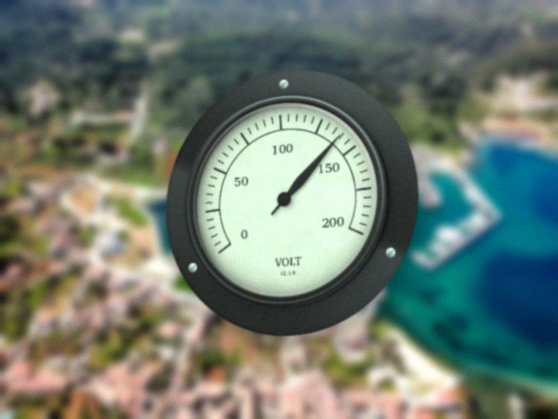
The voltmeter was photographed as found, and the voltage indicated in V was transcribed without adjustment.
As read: 140 V
